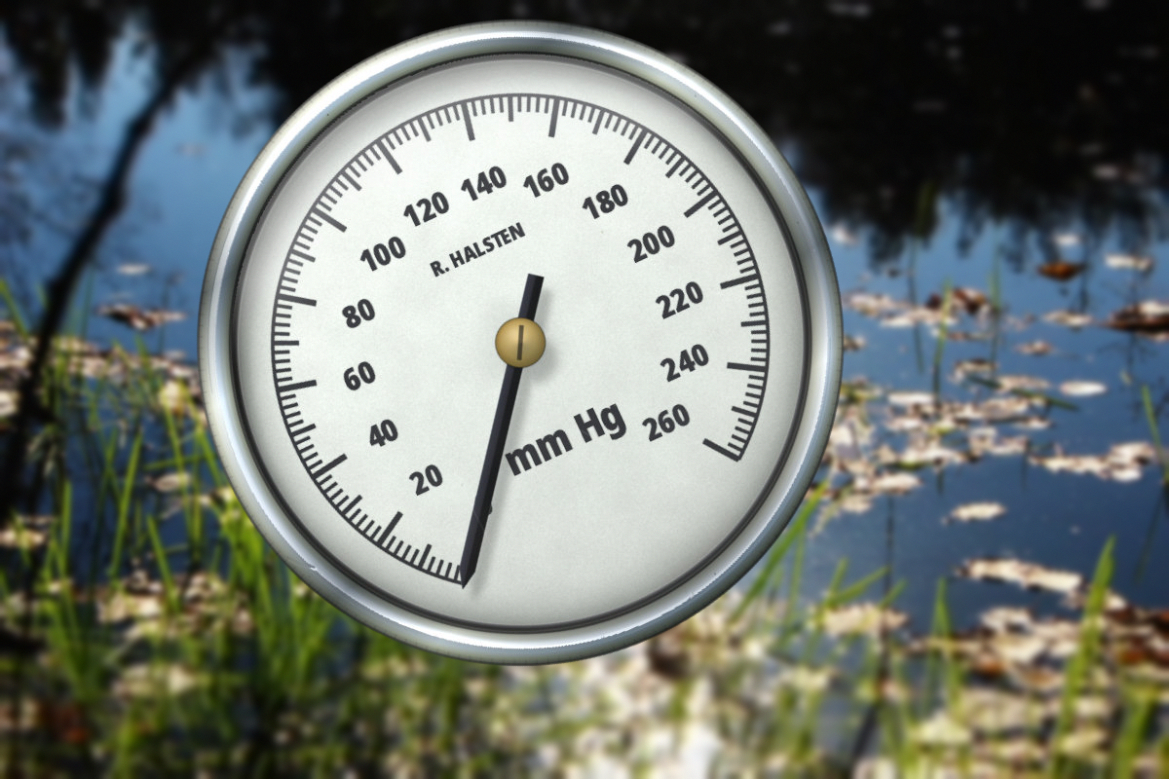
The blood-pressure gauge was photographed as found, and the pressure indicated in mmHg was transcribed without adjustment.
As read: 0 mmHg
